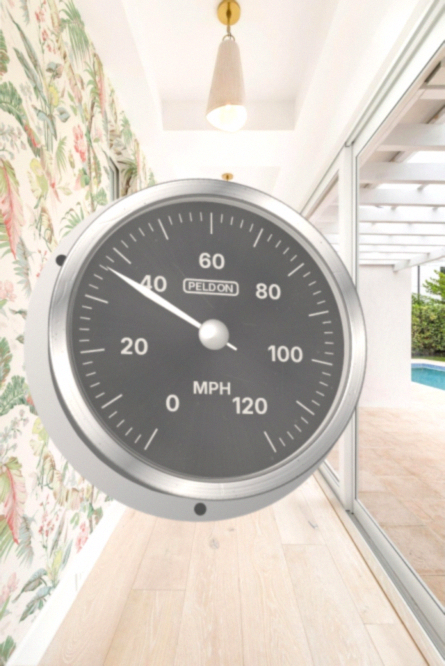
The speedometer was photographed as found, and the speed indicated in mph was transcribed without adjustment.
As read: 36 mph
